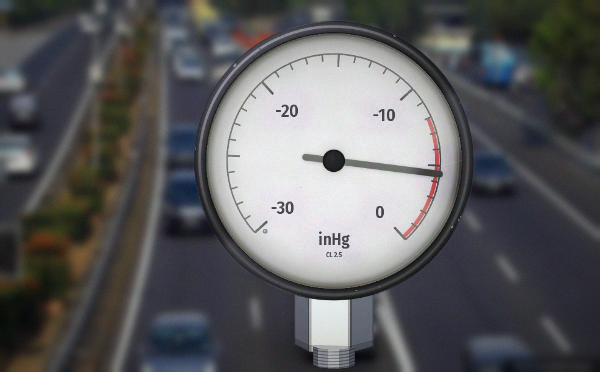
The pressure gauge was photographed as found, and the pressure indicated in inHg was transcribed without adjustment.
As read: -4.5 inHg
